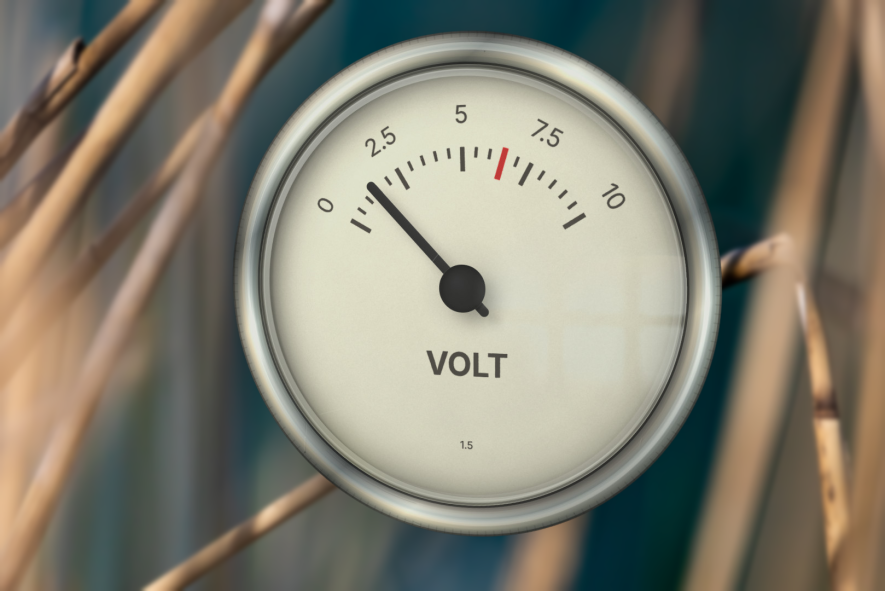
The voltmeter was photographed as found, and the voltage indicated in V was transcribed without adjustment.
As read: 1.5 V
